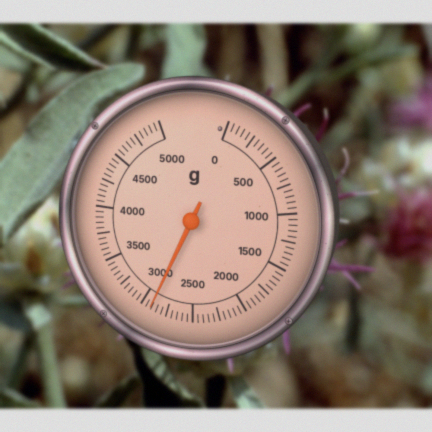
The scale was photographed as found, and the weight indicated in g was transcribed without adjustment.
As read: 2900 g
